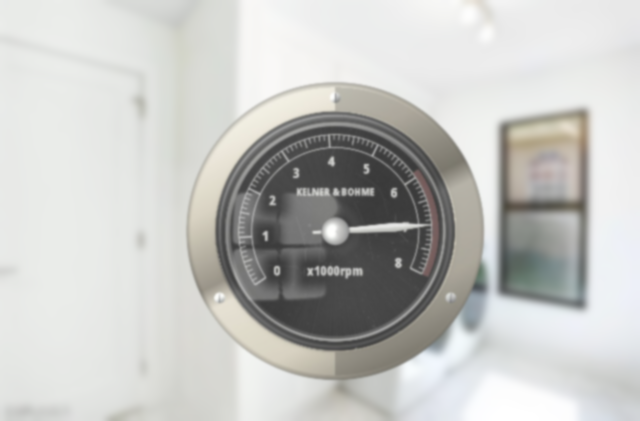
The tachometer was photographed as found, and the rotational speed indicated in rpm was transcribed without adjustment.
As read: 7000 rpm
